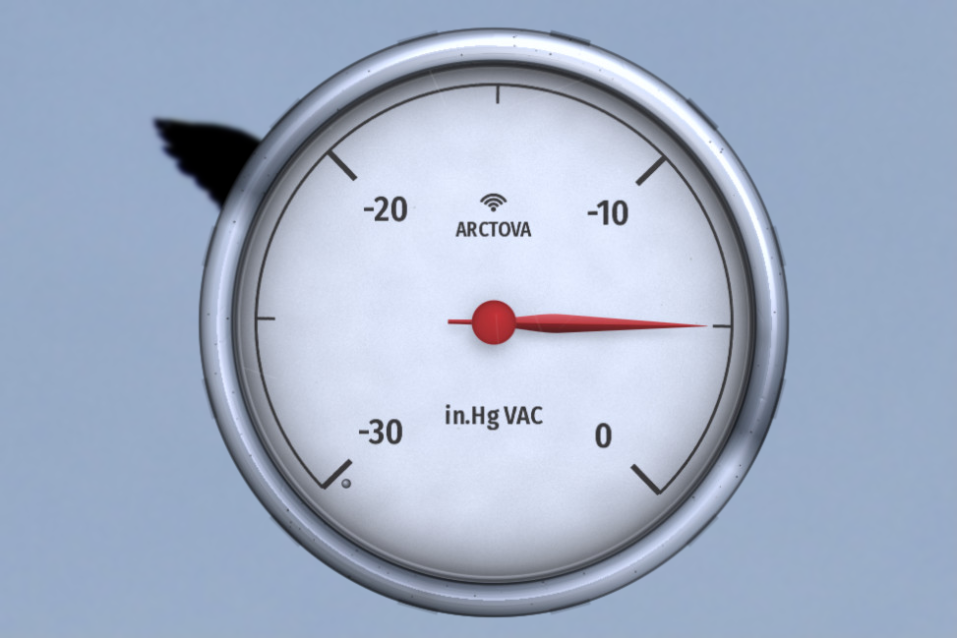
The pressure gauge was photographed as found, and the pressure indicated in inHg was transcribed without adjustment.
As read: -5 inHg
